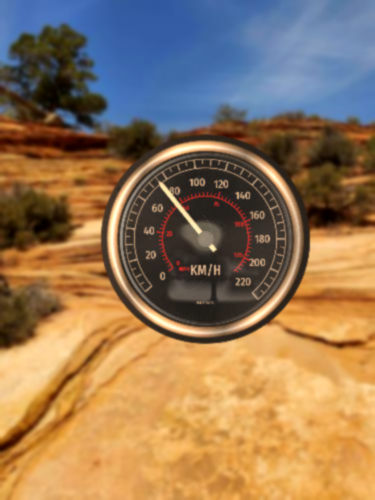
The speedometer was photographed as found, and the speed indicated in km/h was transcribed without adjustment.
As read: 75 km/h
